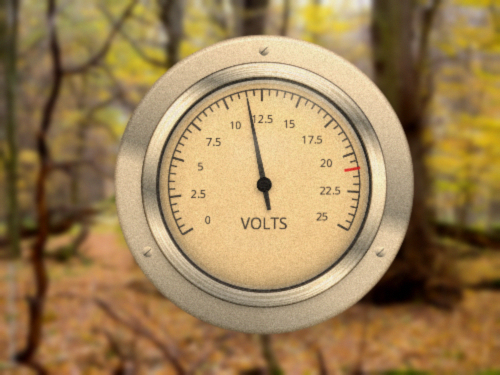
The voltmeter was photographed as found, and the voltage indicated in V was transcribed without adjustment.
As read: 11.5 V
